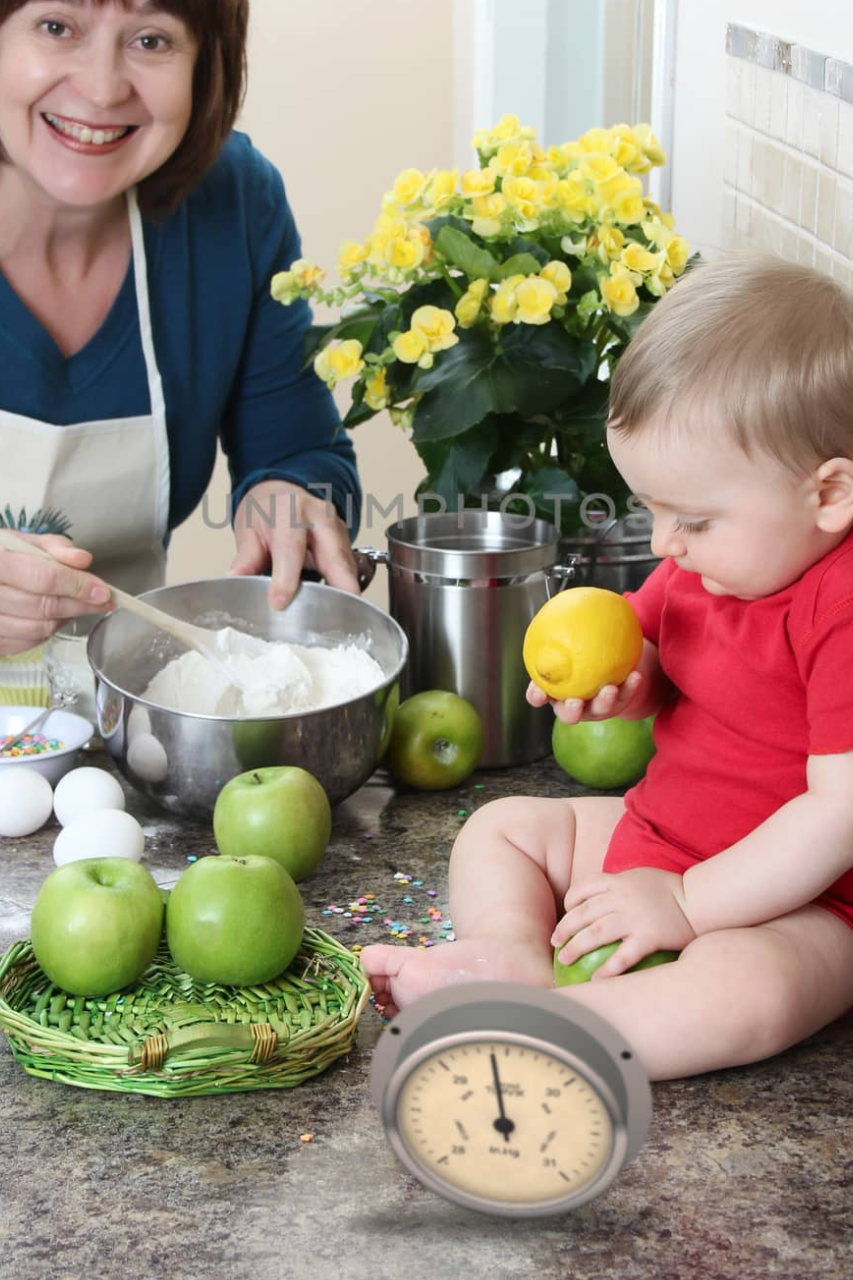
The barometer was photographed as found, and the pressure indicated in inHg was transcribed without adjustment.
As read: 29.4 inHg
